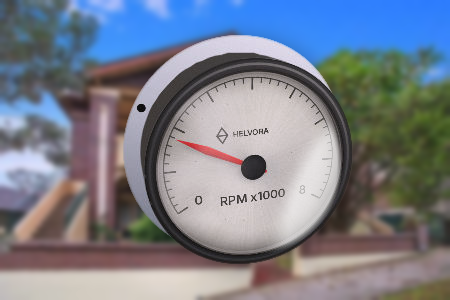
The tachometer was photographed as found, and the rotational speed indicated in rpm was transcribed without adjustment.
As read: 1800 rpm
